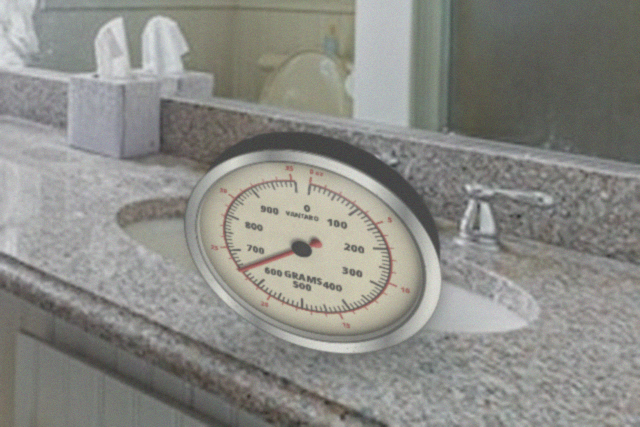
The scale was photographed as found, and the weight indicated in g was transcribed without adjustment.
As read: 650 g
